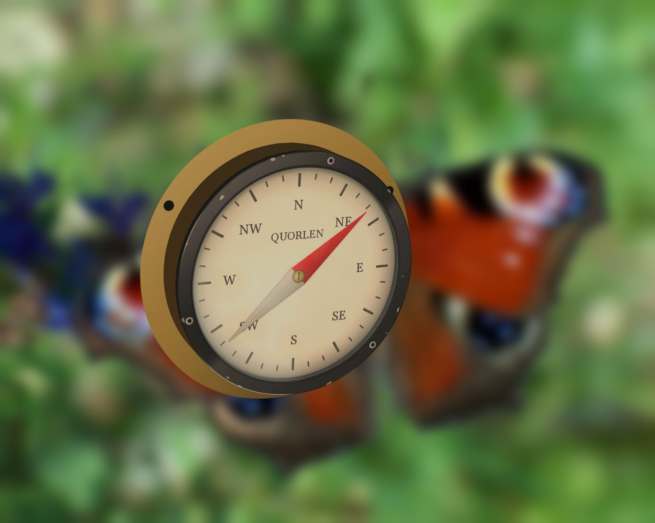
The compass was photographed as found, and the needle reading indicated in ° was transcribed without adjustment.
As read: 50 °
